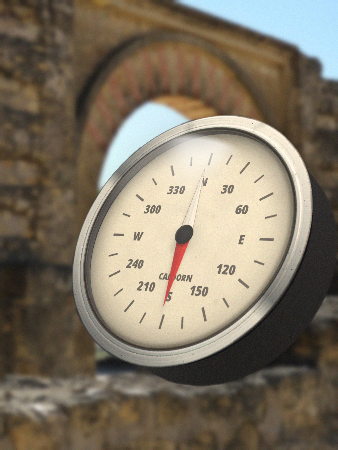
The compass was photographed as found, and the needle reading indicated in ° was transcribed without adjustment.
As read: 180 °
